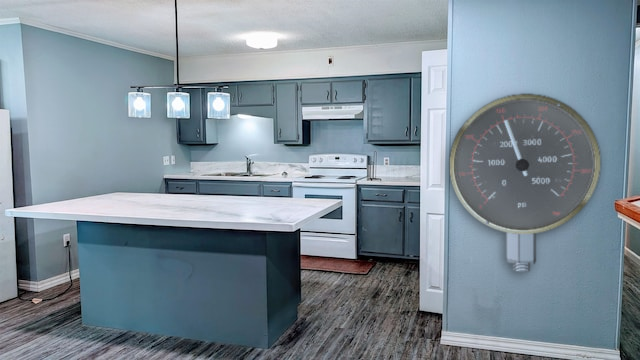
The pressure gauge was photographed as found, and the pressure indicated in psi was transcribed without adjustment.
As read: 2200 psi
